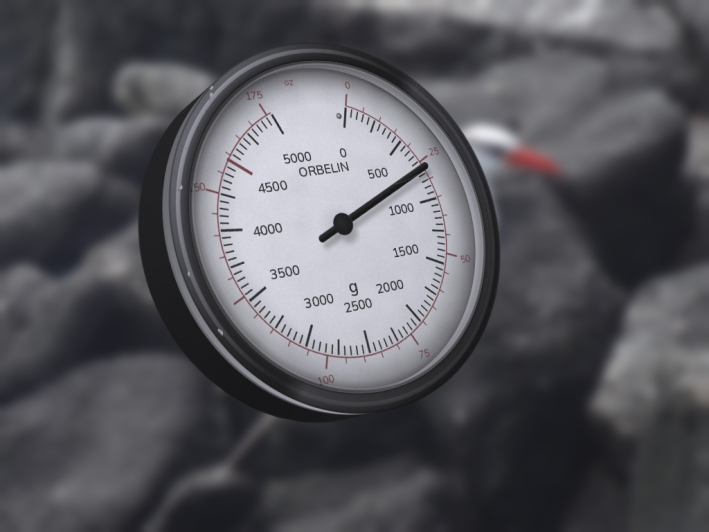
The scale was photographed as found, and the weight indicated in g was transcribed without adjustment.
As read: 750 g
